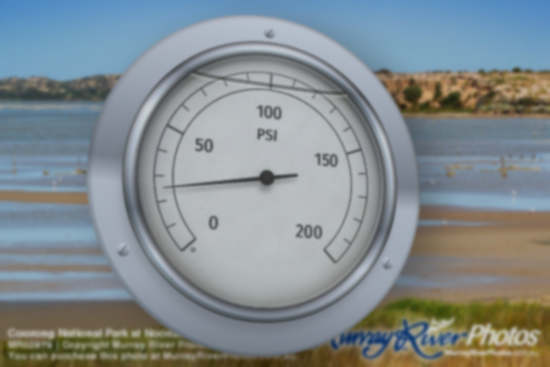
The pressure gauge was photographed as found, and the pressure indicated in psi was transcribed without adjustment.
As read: 25 psi
